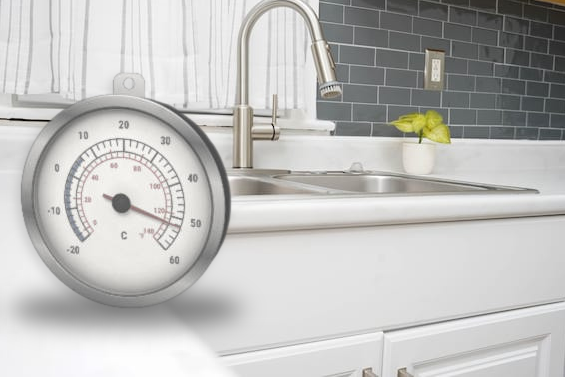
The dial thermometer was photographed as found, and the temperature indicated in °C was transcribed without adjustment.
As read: 52 °C
